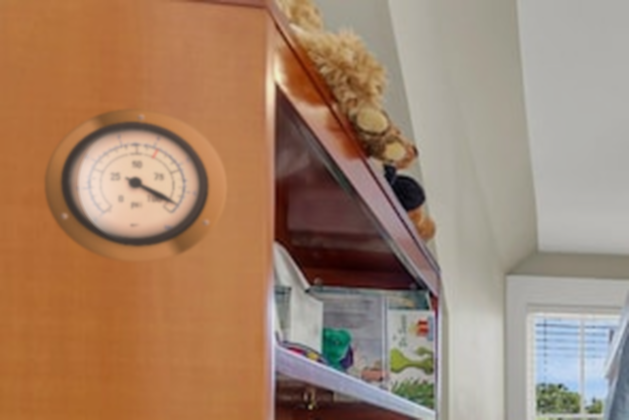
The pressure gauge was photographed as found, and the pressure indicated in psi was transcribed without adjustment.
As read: 95 psi
